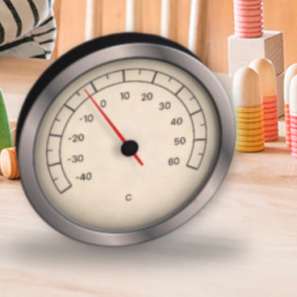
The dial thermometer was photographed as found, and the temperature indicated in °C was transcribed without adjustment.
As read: -2.5 °C
